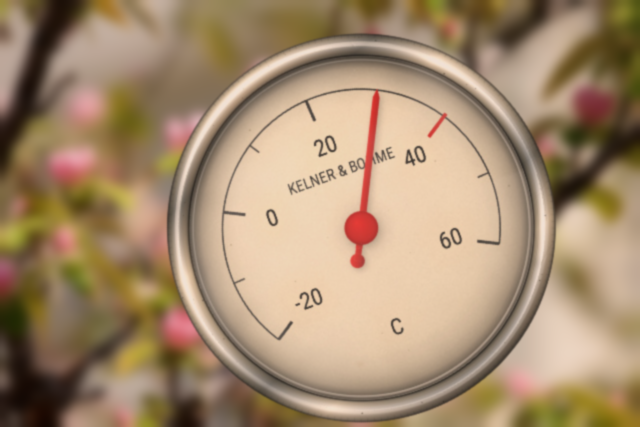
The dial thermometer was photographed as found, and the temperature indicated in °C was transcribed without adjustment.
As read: 30 °C
